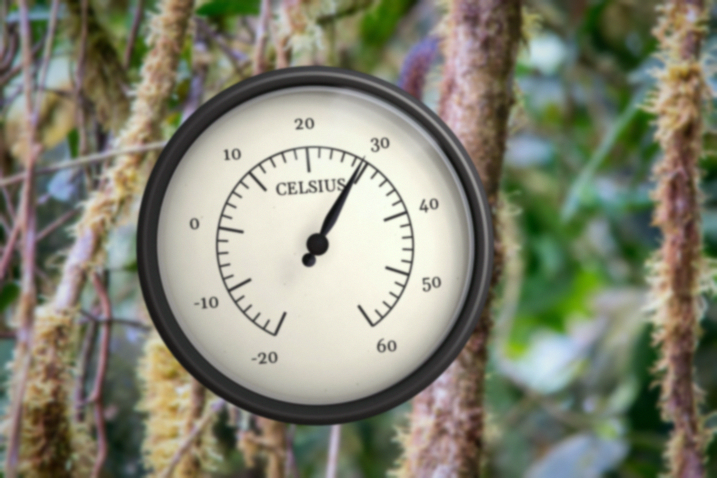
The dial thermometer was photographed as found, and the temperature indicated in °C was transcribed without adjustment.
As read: 29 °C
